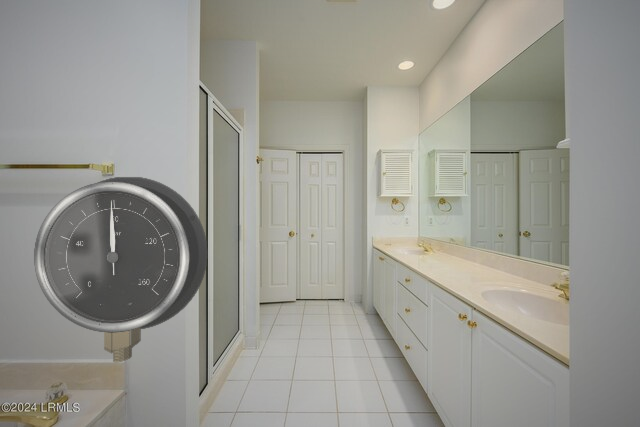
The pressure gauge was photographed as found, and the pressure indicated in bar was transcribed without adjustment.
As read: 80 bar
